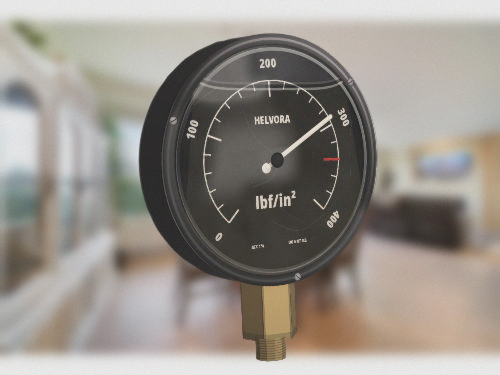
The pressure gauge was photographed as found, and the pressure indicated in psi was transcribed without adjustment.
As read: 290 psi
